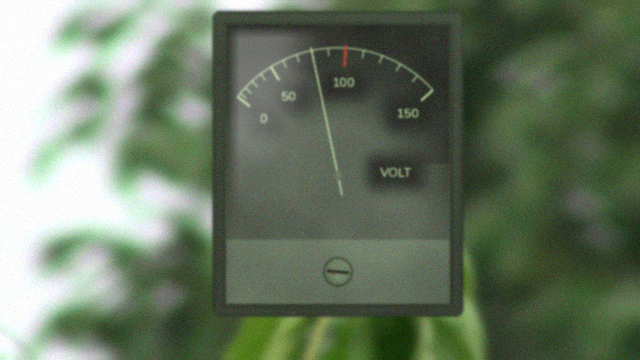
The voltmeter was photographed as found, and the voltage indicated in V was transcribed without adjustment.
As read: 80 V
